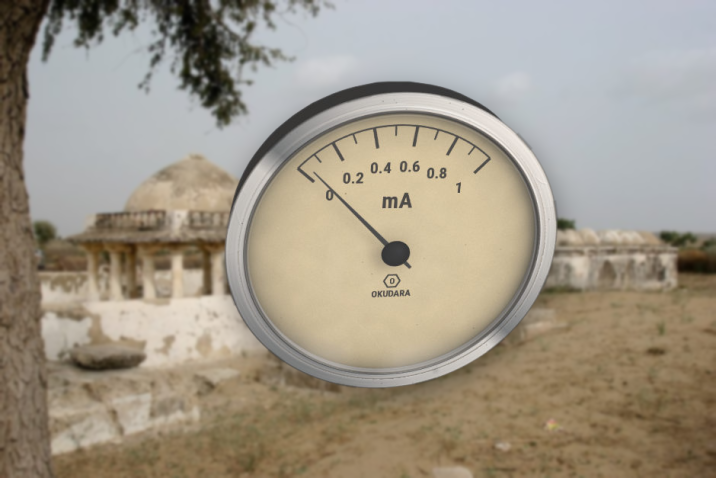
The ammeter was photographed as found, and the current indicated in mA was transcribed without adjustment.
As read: 0.05 mA
